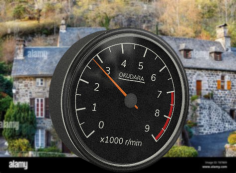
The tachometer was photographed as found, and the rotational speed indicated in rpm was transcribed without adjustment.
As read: 2750 rpm
